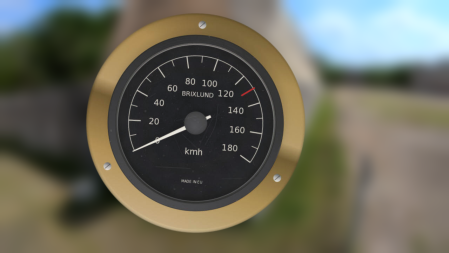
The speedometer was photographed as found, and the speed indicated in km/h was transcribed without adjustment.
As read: 0 km/h
